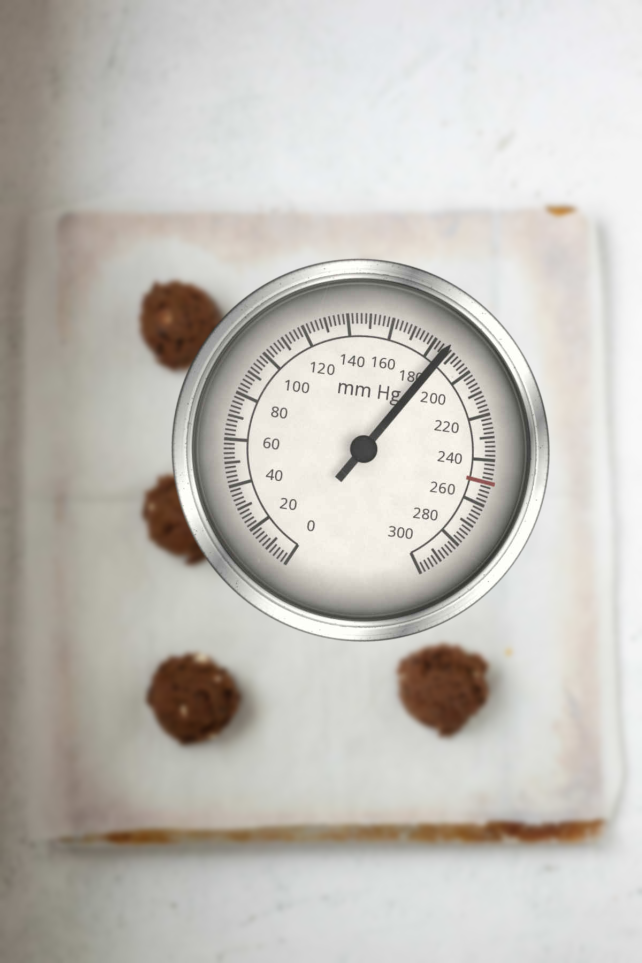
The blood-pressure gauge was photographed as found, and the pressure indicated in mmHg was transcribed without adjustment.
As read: 186 mmHg
